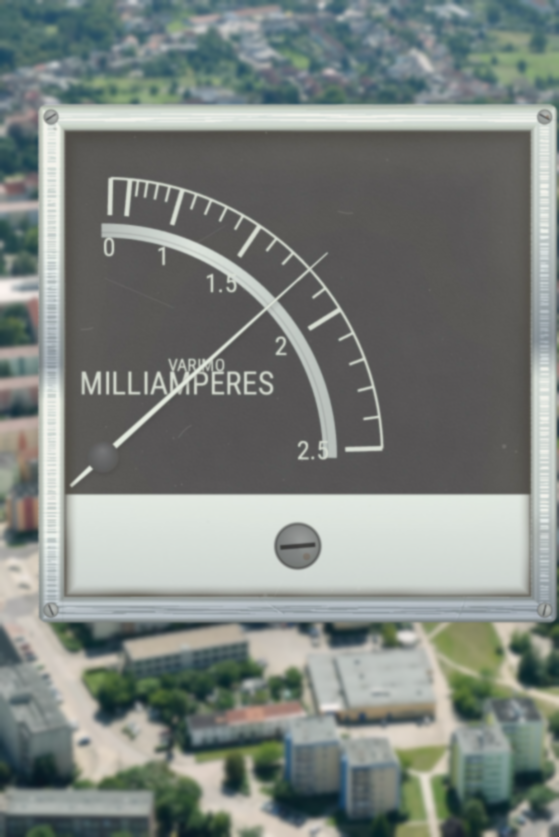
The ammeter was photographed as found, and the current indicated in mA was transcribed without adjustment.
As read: 1.8 mA
